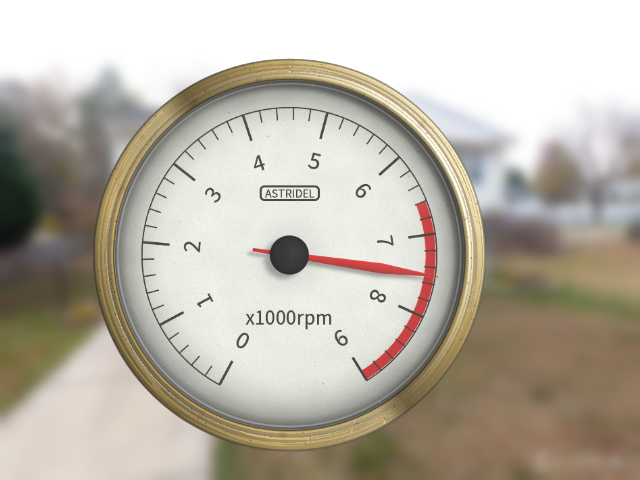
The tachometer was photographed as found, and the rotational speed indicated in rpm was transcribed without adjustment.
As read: 7500 rpm
